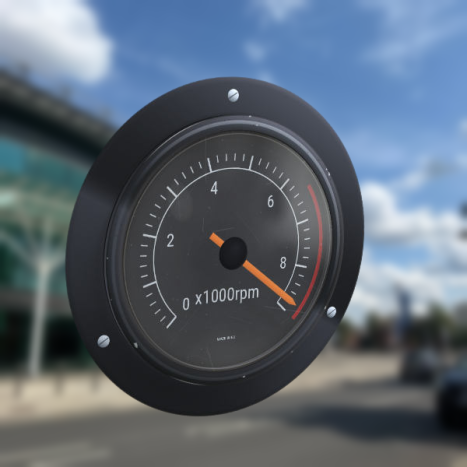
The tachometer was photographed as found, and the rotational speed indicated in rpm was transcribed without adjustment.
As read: 8800 rpm
